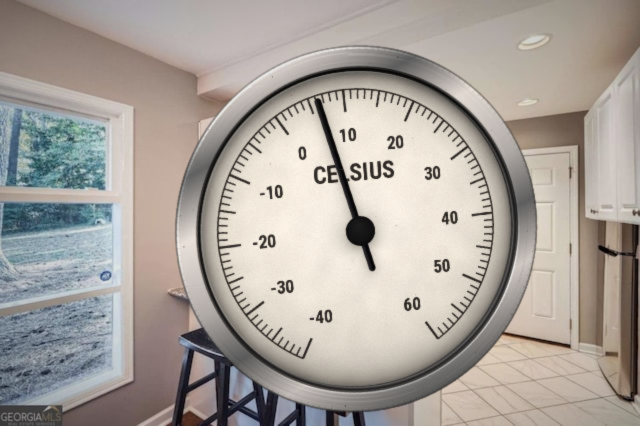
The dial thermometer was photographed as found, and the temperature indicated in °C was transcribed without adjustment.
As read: 6 °C
